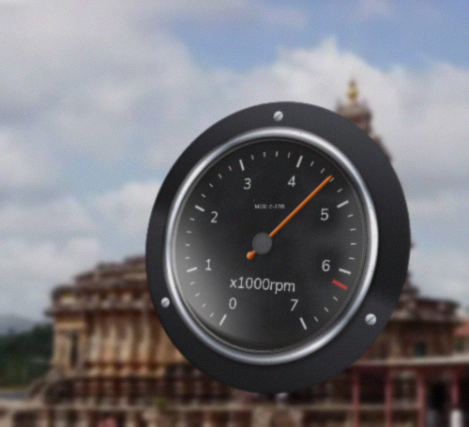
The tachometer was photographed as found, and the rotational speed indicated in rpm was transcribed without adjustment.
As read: 4600 rpm
